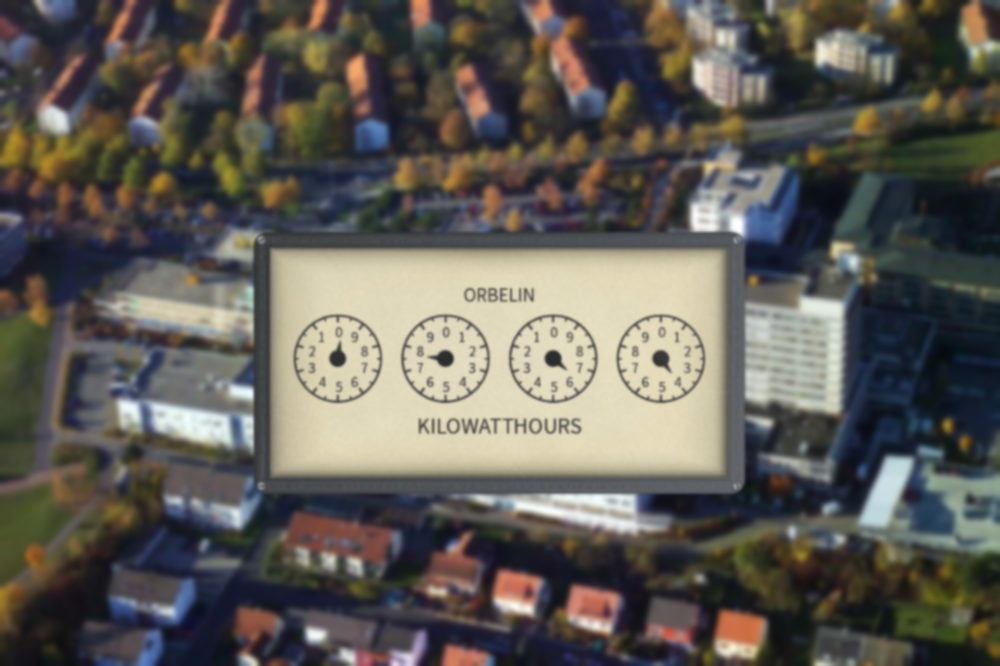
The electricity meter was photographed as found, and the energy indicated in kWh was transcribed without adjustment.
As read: 9764 kWh
